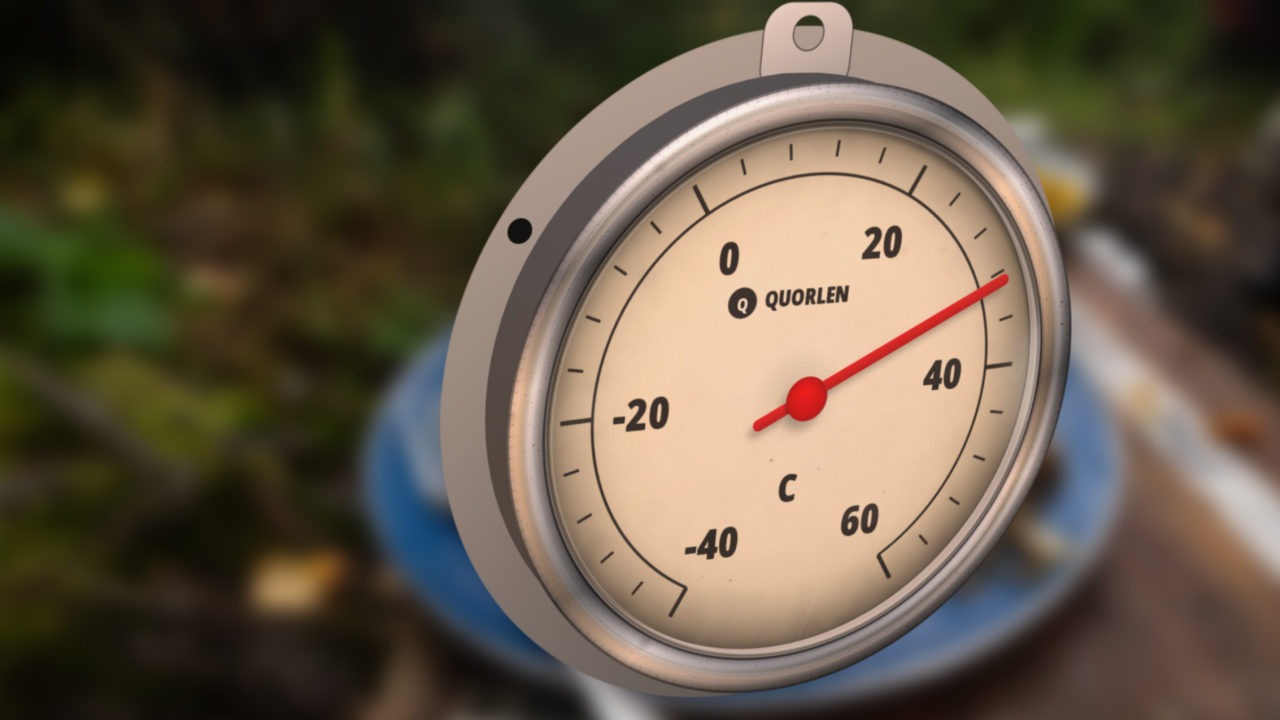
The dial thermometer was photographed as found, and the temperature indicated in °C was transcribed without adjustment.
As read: 32 °C
